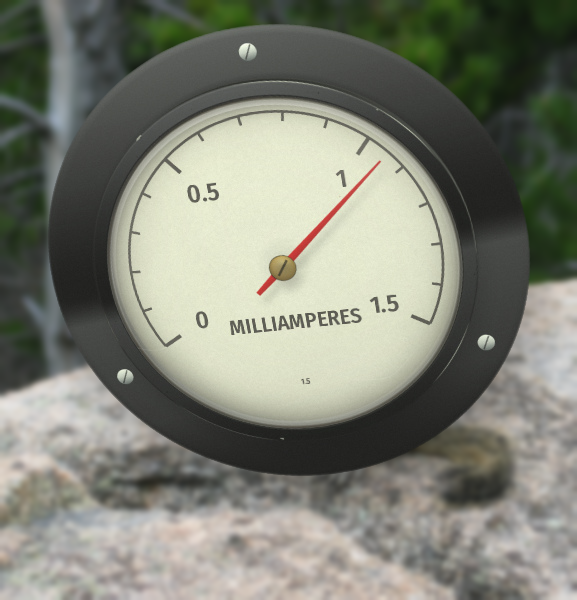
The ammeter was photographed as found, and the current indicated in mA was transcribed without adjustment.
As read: 1.05 mA
